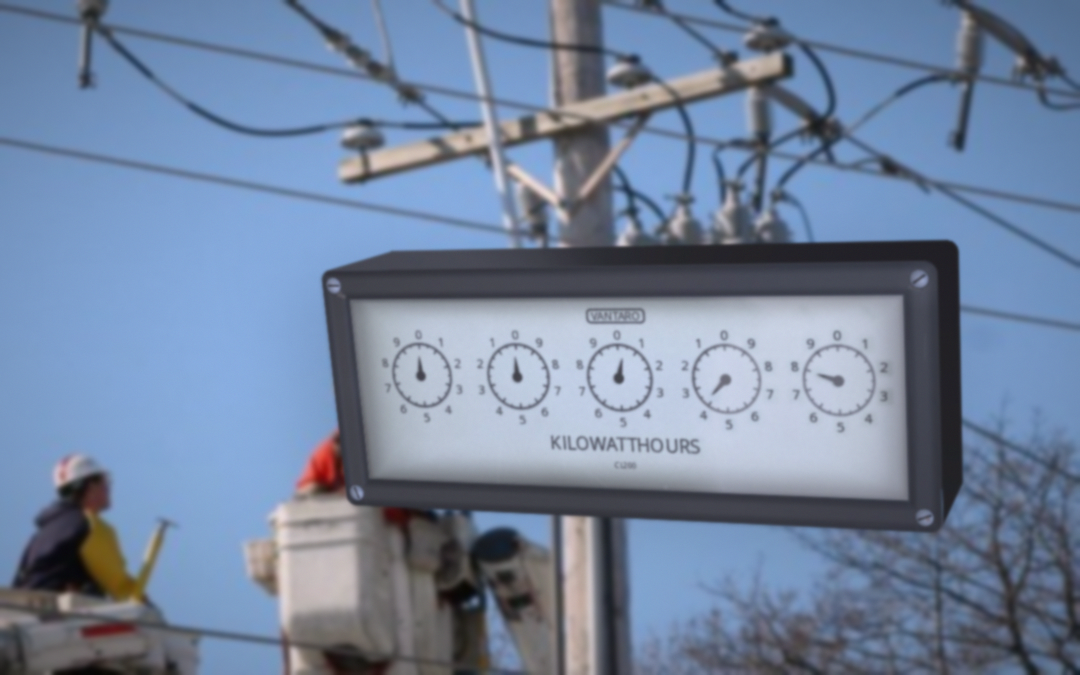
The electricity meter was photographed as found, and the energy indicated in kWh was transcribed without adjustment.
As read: 38 kWh
